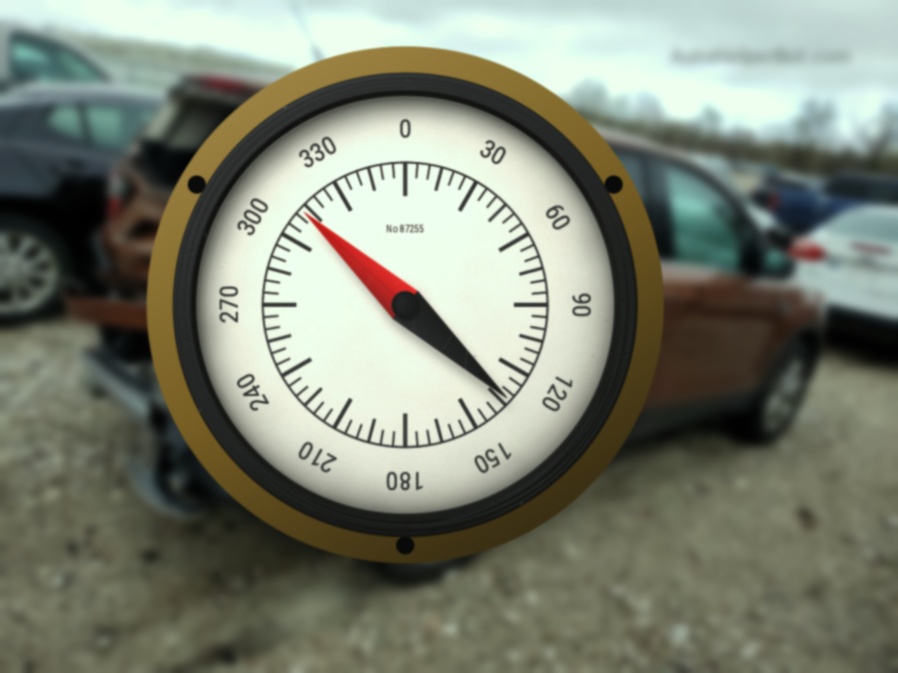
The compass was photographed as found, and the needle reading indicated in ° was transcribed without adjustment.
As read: 312.5 °
